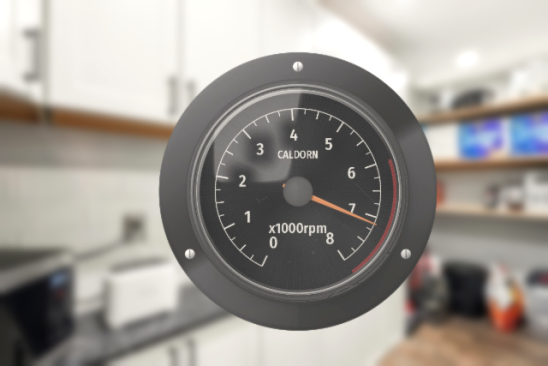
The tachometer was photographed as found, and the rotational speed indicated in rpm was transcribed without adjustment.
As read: 7125 rpm
